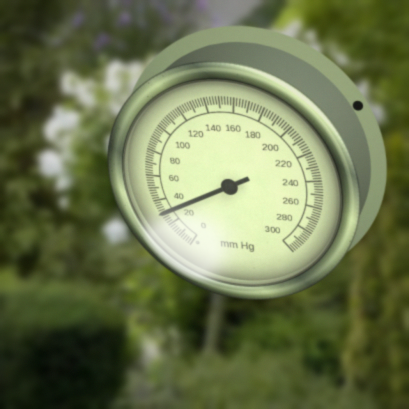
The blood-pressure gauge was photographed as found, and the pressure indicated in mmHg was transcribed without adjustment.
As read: 30 mmHg
